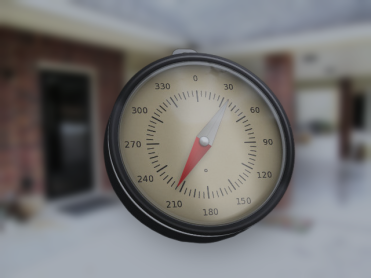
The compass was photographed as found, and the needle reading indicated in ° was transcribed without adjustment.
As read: 215 °
